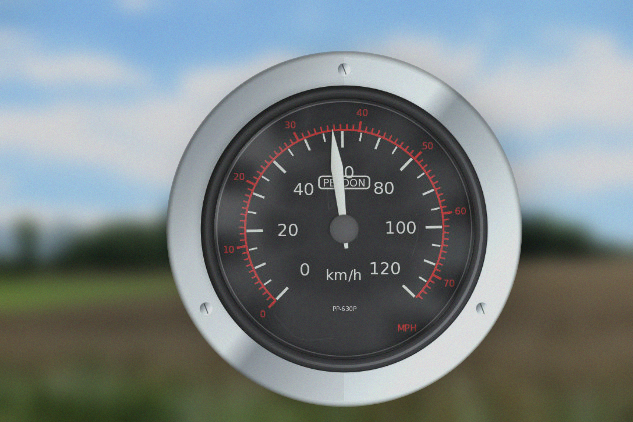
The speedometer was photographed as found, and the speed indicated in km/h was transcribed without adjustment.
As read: 57.5 km/h
